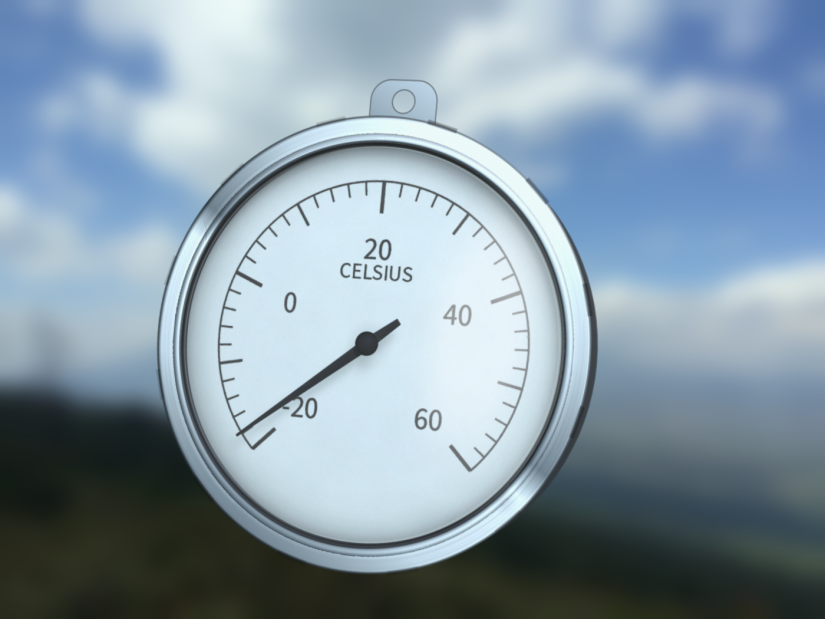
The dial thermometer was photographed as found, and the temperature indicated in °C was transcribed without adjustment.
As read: -18 °C
